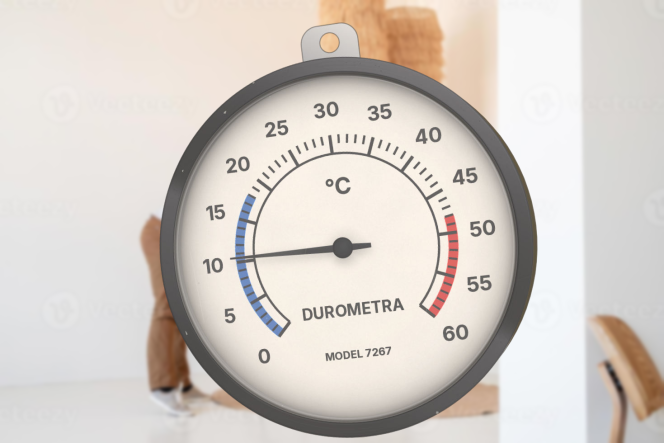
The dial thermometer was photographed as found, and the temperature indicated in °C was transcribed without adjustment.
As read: 10.5 °C
